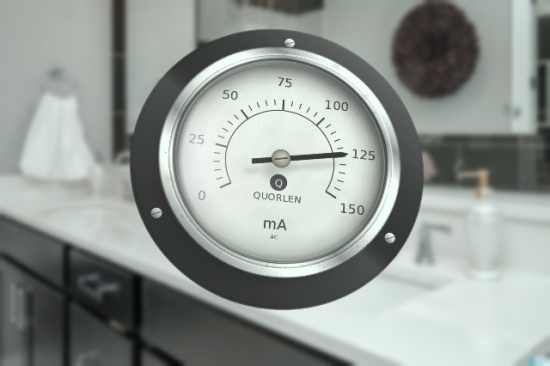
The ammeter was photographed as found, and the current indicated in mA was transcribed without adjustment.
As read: 125 mA
